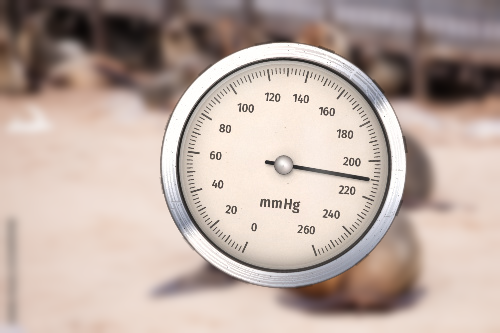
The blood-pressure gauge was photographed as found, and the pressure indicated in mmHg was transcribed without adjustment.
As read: 210 mmHg
